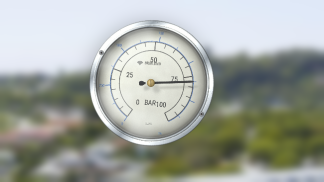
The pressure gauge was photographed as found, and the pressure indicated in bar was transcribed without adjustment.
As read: 77.5 bar
